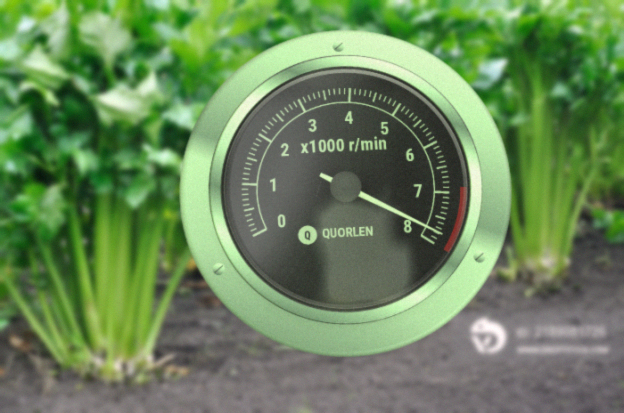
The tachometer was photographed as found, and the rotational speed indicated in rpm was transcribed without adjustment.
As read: 7800 rpm
